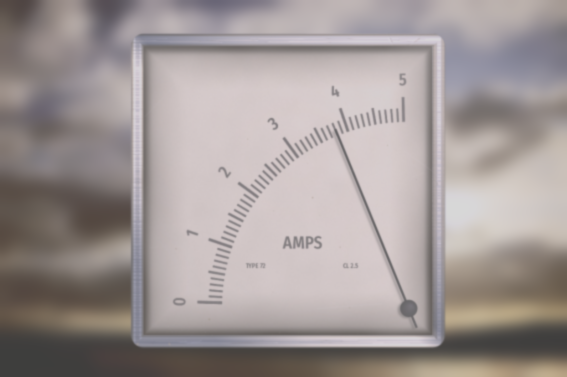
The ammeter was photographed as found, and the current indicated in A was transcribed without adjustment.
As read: 3.8 A
